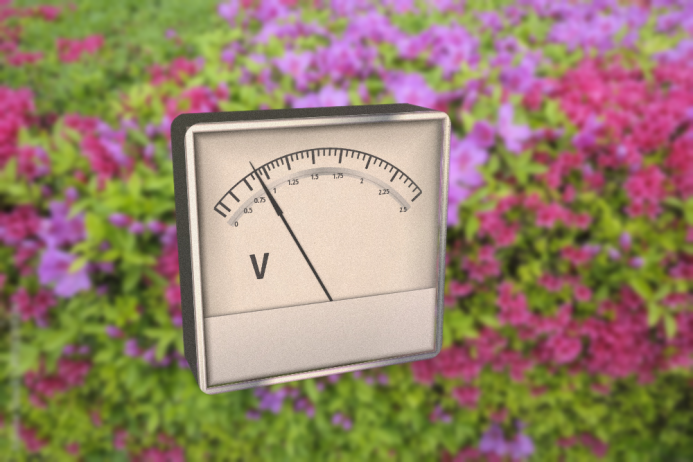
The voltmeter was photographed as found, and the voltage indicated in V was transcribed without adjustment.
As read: 0.9 V
